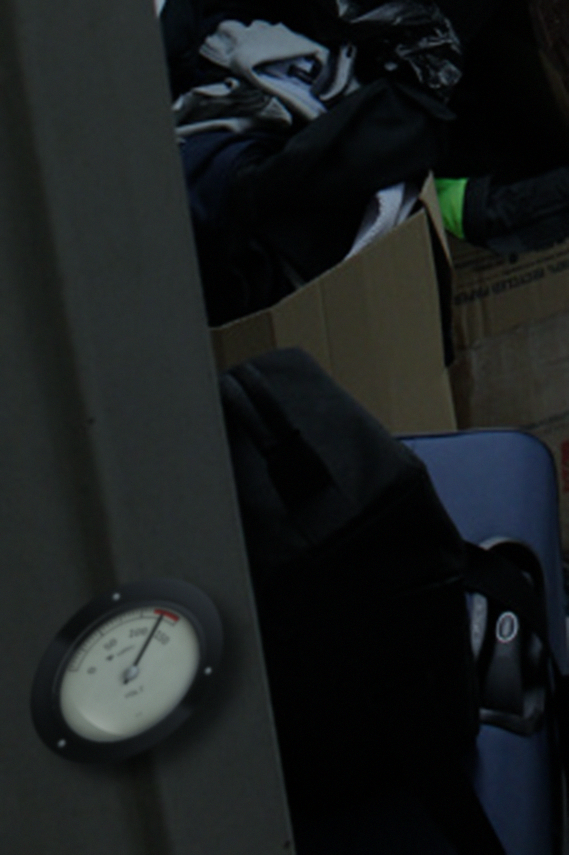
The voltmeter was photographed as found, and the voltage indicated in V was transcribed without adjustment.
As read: 125 V
